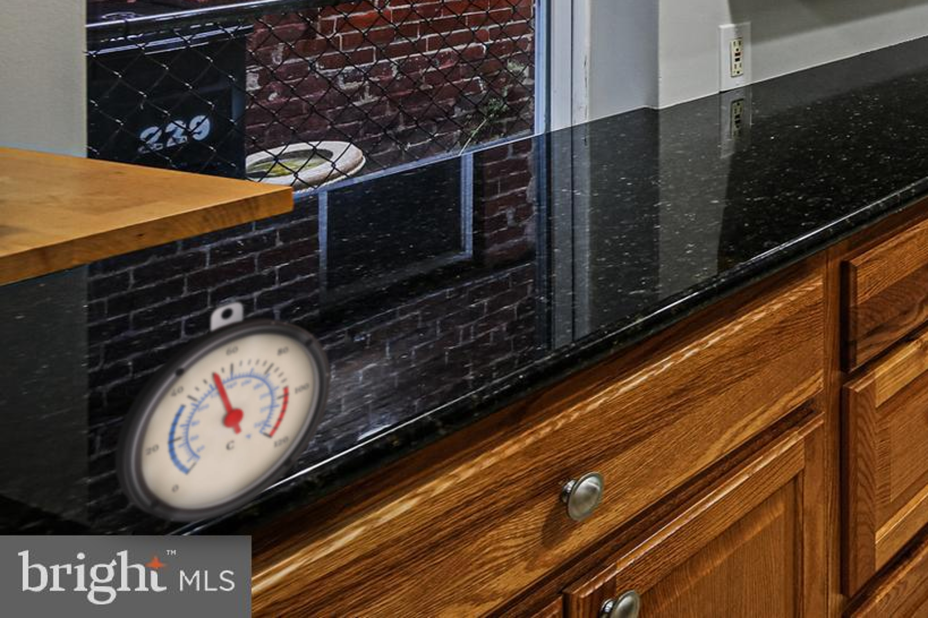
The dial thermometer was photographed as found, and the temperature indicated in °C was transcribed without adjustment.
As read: 52 °C
